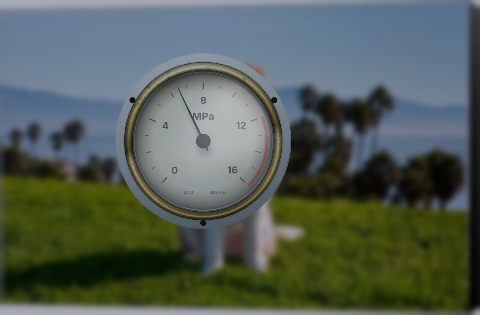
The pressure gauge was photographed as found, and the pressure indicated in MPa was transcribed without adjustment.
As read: 6.5 MPa
